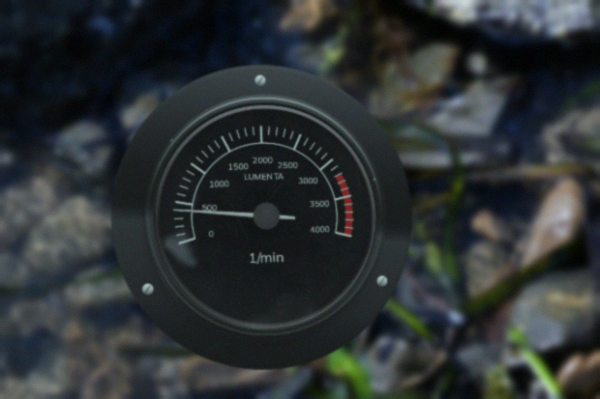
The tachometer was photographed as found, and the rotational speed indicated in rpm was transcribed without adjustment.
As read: 400 rpm
